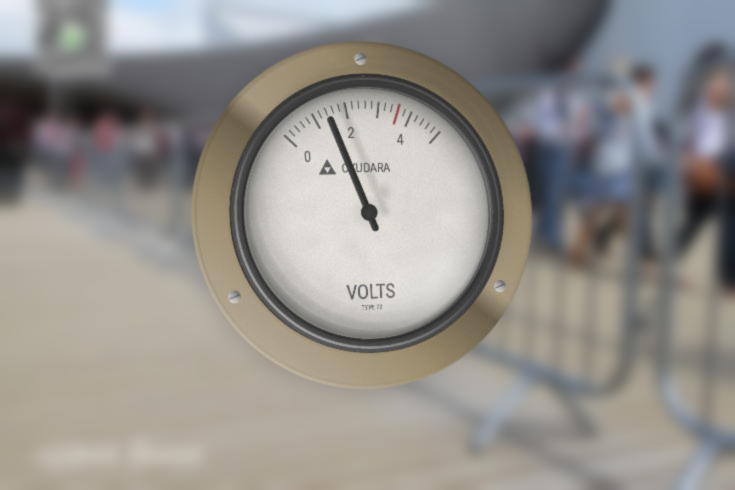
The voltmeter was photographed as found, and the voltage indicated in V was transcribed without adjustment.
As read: 1.4 V
